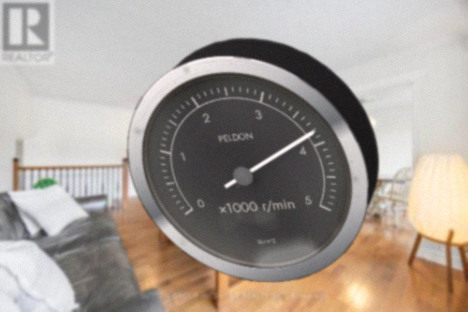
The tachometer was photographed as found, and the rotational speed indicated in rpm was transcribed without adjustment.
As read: 3800 rpm
